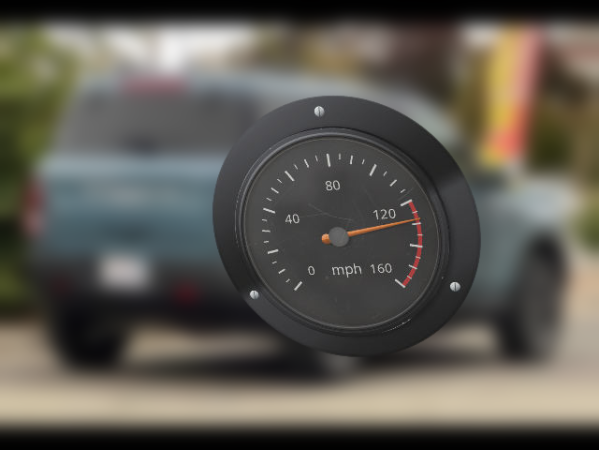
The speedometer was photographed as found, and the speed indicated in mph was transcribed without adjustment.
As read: 127.5 mph
